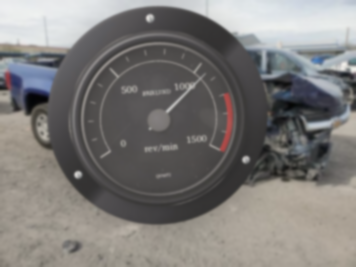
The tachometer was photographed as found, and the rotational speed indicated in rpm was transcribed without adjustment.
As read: 1050 rpm
